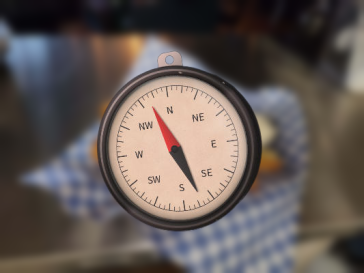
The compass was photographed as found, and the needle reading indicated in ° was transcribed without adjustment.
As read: 340 °
